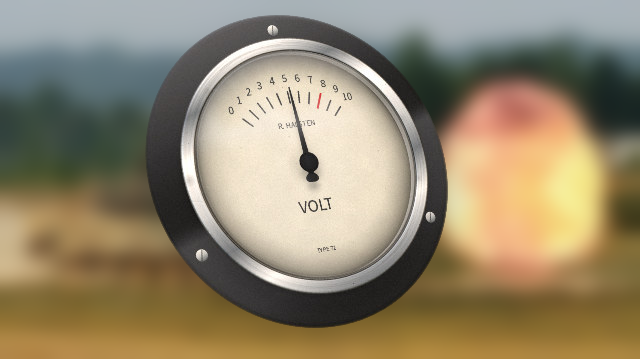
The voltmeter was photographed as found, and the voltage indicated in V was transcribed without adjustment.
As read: 5 V
